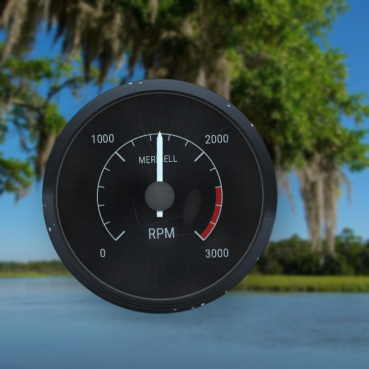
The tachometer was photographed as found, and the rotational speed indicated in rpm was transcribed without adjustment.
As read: 1500 rpm
